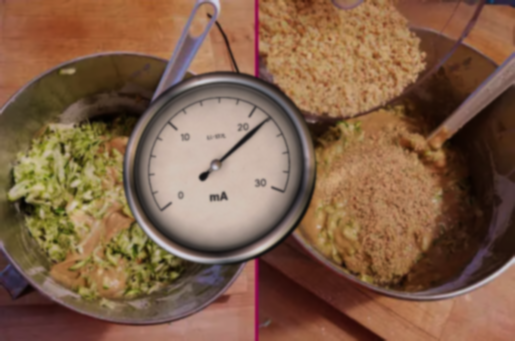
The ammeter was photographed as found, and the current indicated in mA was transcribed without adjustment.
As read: 22 mA
